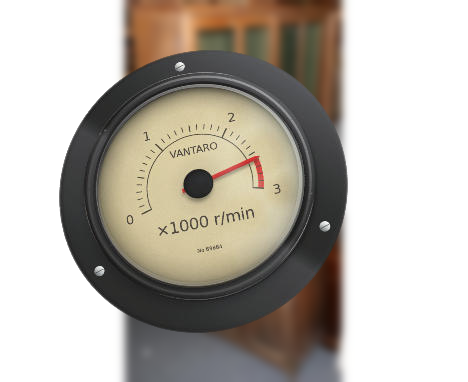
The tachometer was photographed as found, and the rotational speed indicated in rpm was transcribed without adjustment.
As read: 2600 rpm
